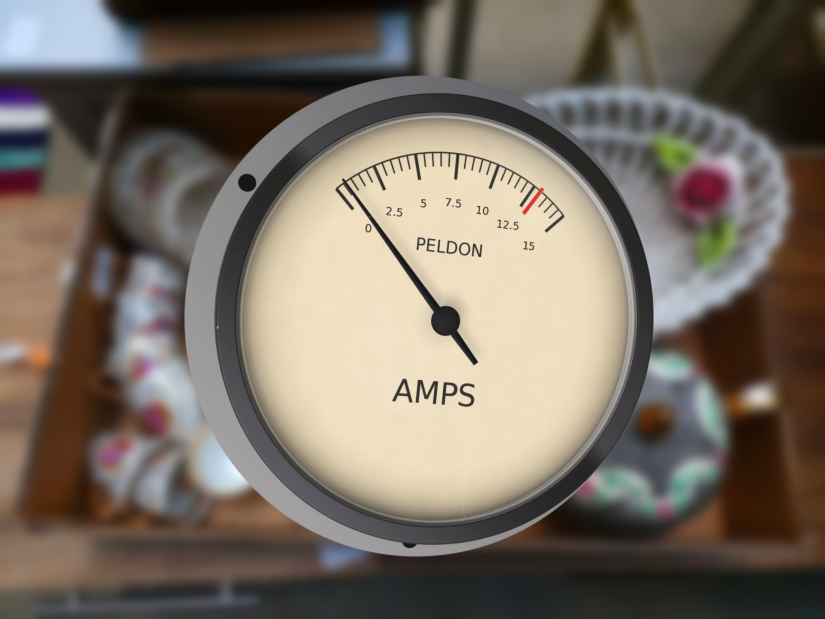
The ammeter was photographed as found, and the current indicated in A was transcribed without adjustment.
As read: 0.5 A
